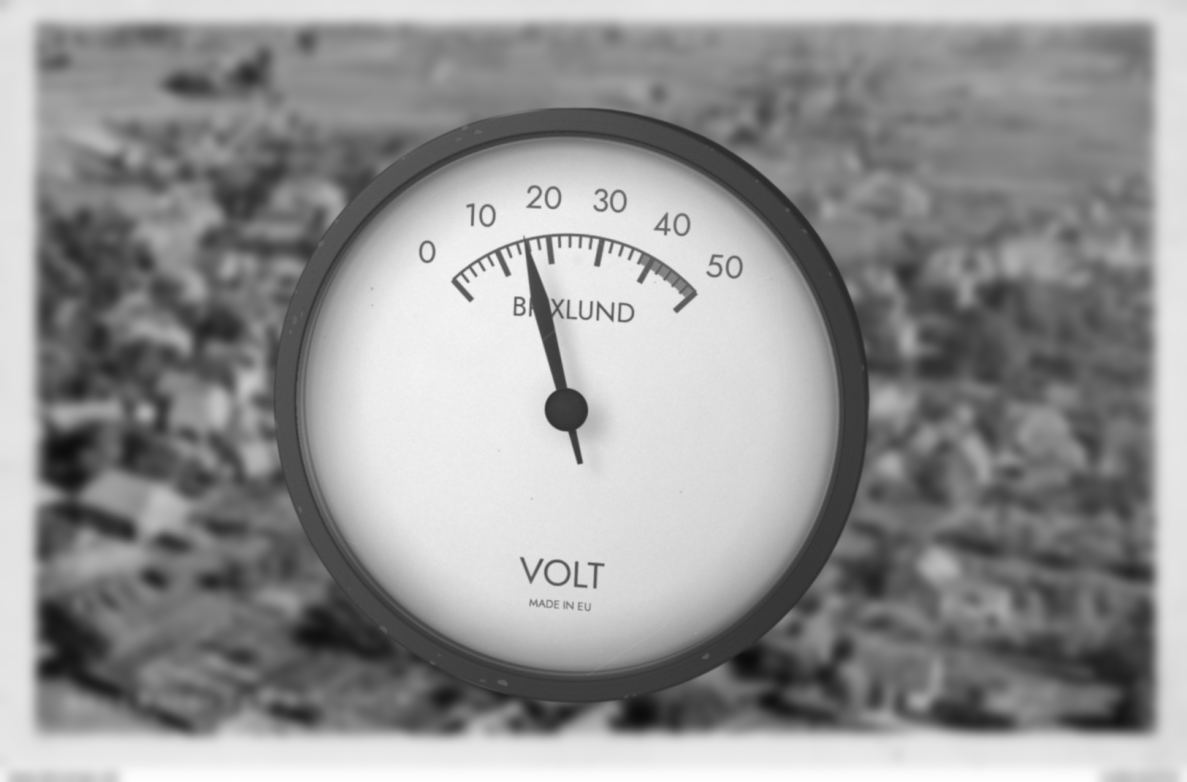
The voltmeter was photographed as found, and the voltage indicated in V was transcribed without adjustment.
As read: 16 V
